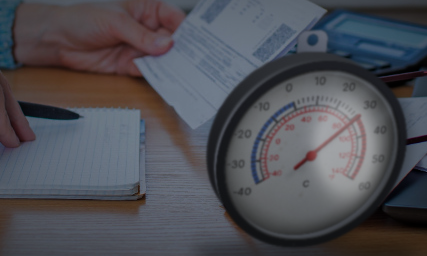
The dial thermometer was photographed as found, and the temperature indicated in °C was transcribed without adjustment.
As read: 30 °C
